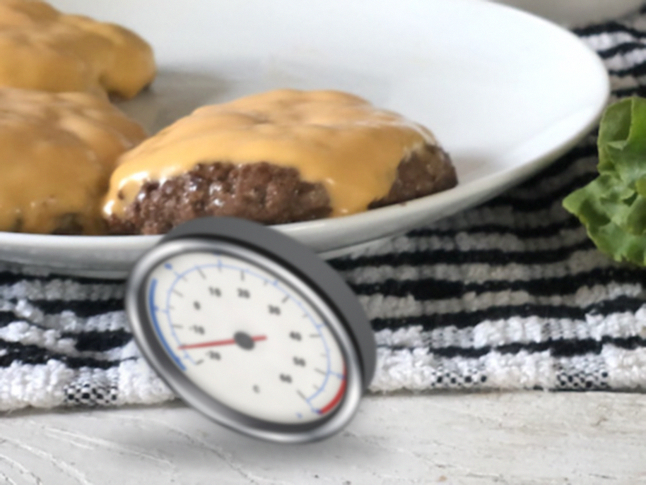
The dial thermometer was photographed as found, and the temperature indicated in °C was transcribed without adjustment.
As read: -15 °C
